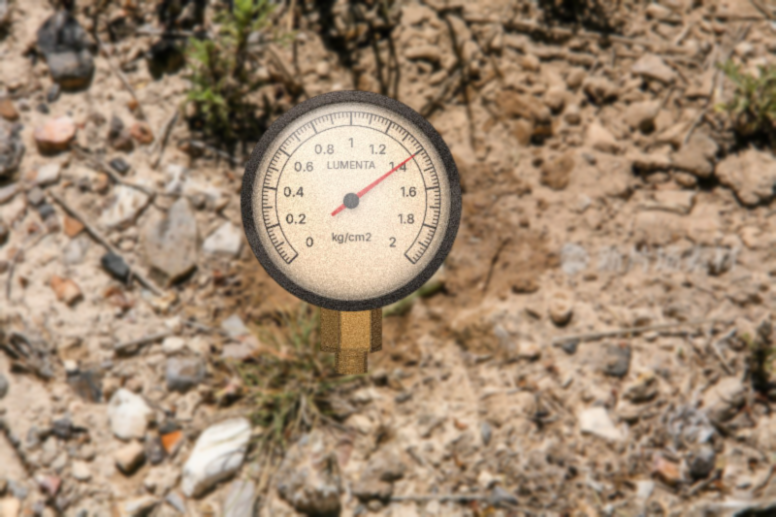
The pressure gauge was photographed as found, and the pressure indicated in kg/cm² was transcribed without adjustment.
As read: 1.4 kg/cm²
